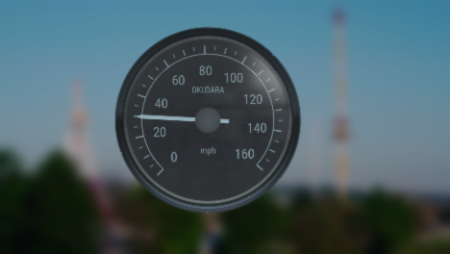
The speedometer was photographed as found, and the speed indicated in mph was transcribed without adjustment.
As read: 30 mph
